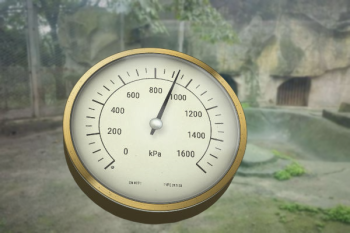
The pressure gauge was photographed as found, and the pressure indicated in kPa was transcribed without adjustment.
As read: 925 kPa
